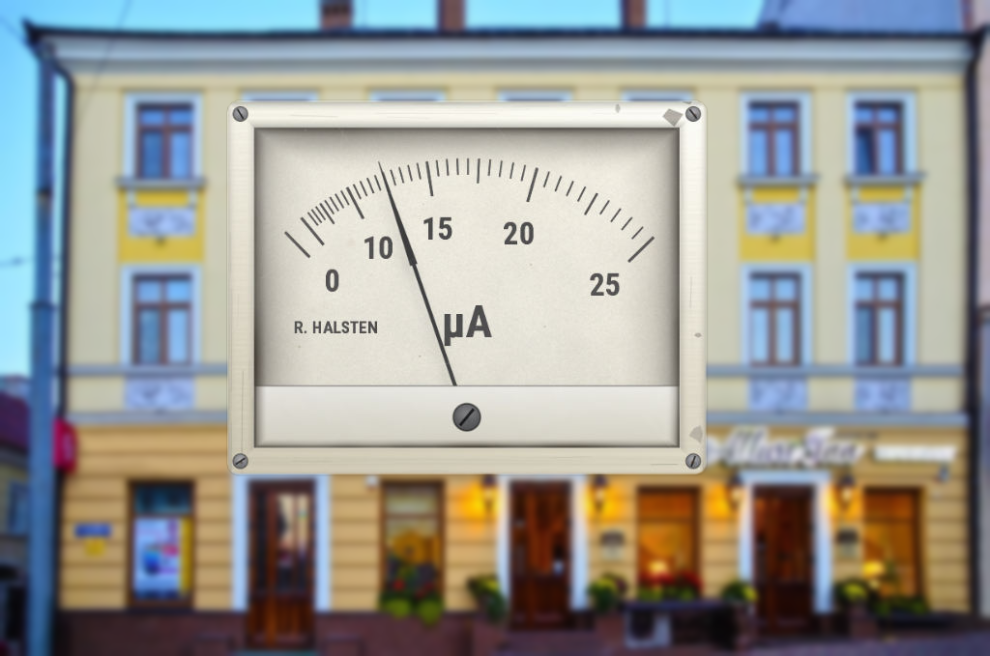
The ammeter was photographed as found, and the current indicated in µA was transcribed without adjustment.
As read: 12.5 µA
